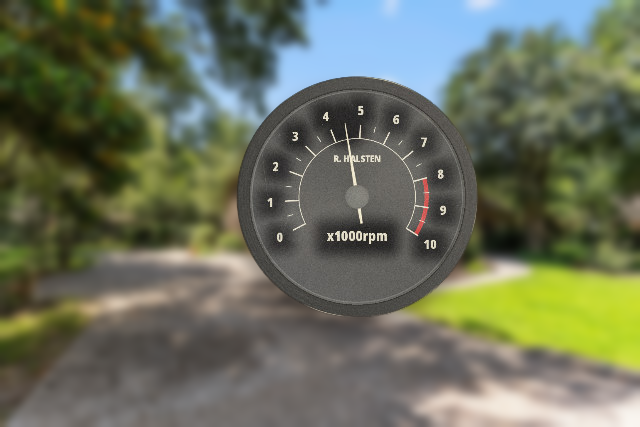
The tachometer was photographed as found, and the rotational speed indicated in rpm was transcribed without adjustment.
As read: 4500 rpm
